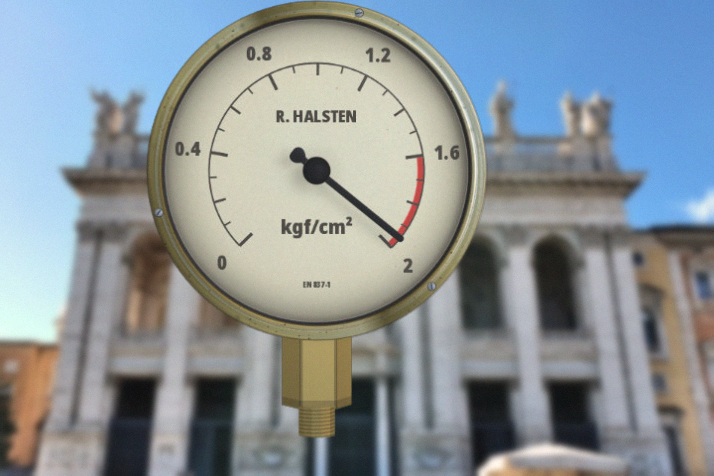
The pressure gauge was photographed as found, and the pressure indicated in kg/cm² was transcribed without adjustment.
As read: 1.95 kg/cm²
